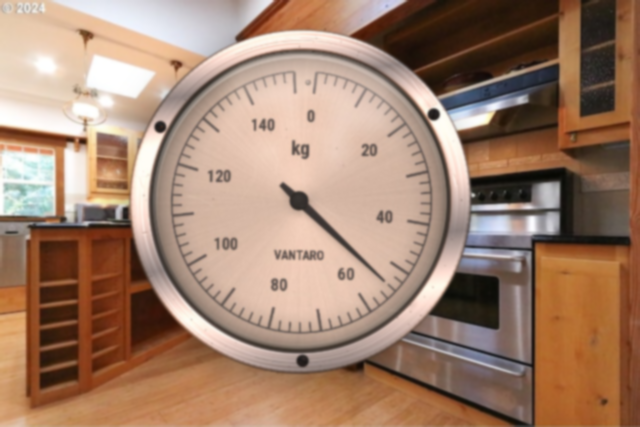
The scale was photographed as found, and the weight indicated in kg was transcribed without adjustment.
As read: 54 kg
